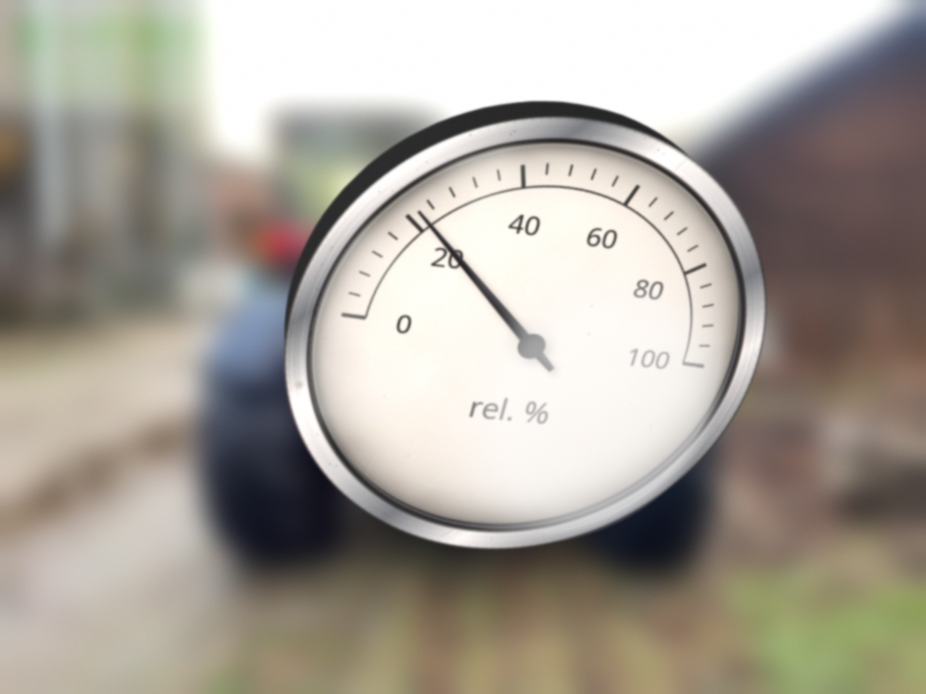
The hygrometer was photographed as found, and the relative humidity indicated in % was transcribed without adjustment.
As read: 22 %
